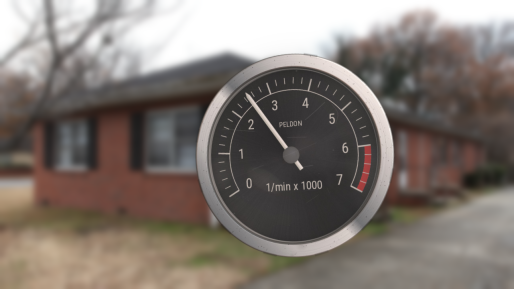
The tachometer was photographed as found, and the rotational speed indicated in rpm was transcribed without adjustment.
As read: 2500 rpm
